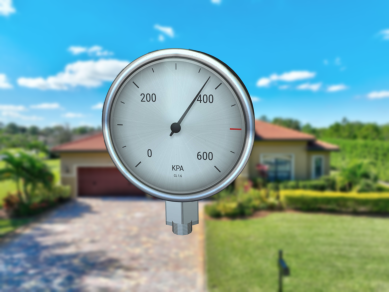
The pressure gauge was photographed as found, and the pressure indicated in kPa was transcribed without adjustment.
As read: 375 kPa
